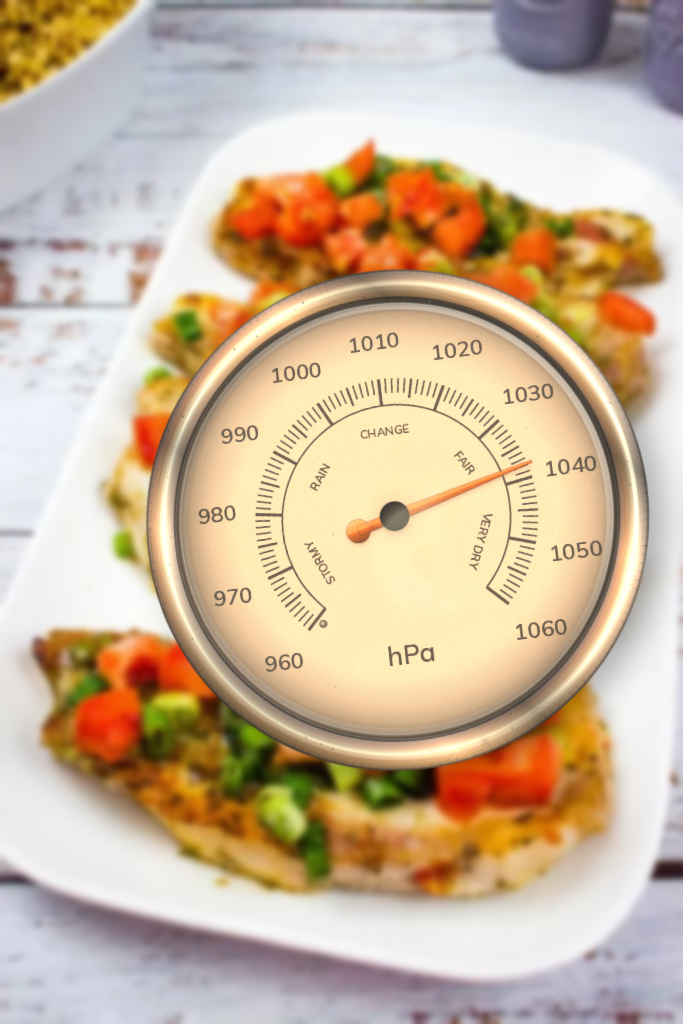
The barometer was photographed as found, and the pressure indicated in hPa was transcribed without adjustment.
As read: 1038 hPa
